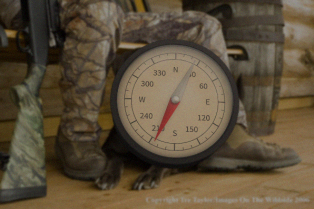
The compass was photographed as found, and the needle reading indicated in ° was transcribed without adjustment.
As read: 205 °
